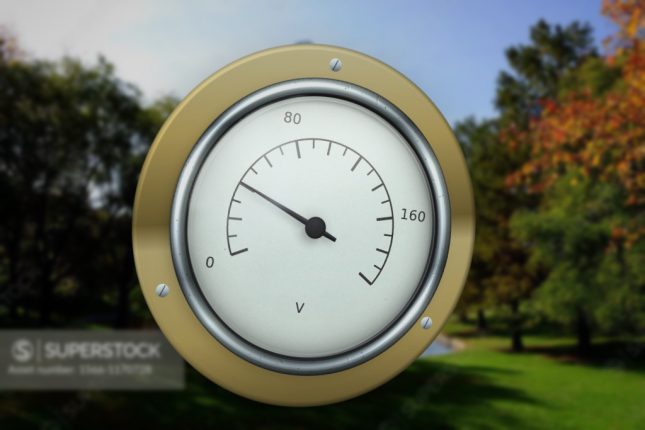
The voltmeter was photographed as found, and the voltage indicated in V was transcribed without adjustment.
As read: 40 V
